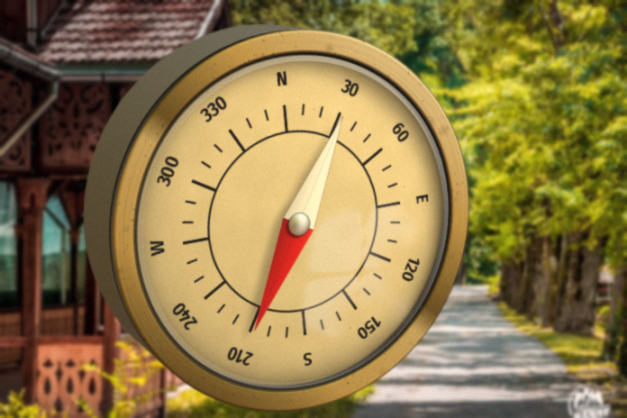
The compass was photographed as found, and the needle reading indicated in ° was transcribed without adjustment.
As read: 210 °
